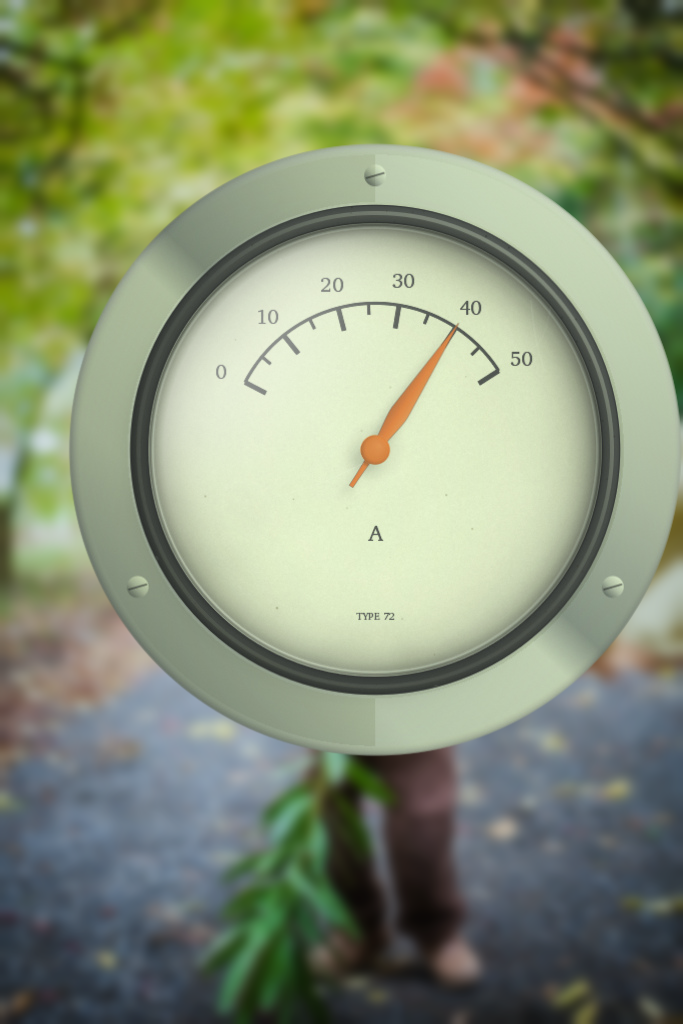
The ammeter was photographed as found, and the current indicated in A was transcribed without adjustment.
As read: 40 A
